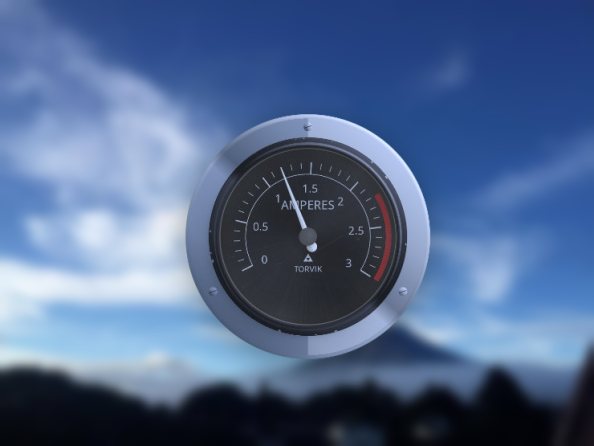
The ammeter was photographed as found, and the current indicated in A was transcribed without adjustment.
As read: 1.2 A
